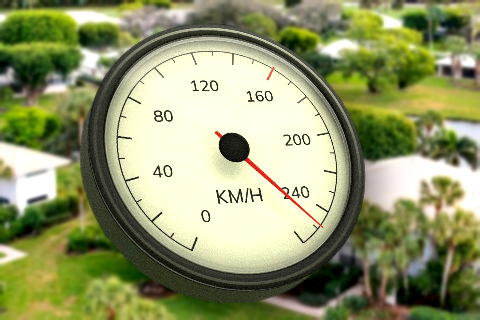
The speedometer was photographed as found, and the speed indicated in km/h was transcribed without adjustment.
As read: 250 km/h
